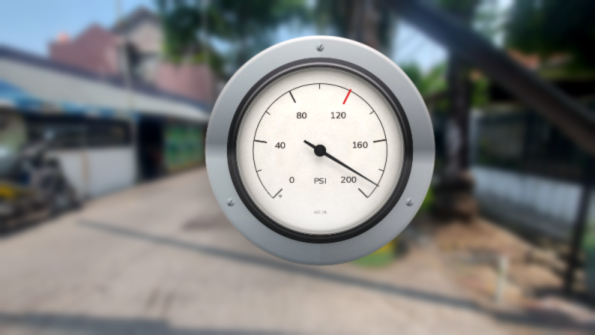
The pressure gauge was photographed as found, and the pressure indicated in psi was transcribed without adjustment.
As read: 190 psi
